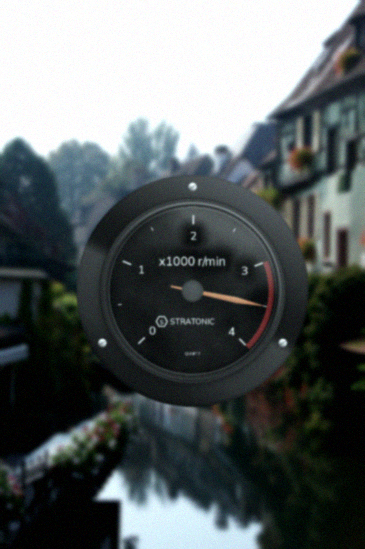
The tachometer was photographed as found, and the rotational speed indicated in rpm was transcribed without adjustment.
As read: 3500 rpm
